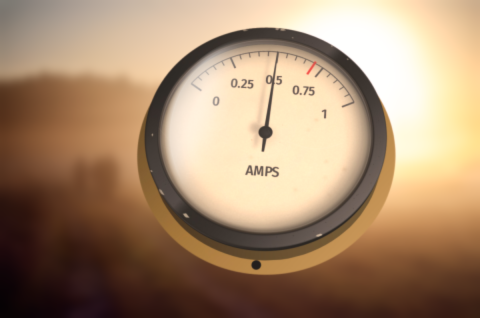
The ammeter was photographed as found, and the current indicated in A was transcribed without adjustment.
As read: 0.5 A
